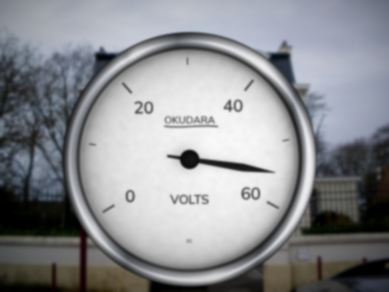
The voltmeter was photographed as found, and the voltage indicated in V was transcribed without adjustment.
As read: 55 V
